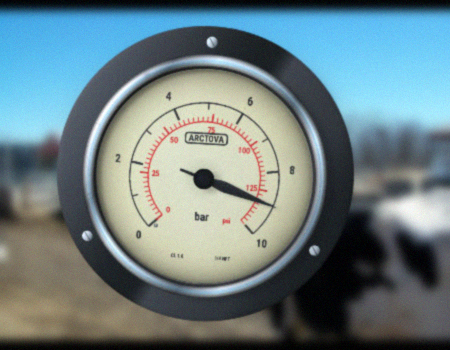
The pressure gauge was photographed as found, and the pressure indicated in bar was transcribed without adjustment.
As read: 9 bar
